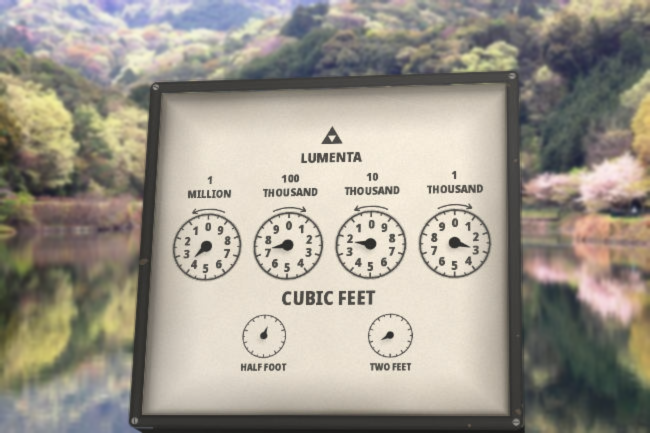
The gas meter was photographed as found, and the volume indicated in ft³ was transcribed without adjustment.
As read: 372300 ft³
